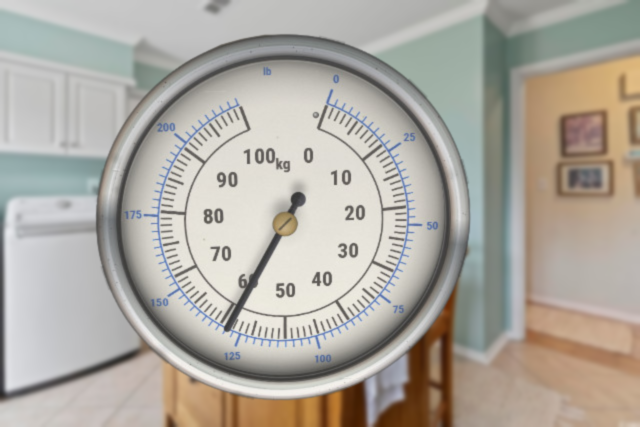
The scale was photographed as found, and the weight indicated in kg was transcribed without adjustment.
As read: 59 kg
